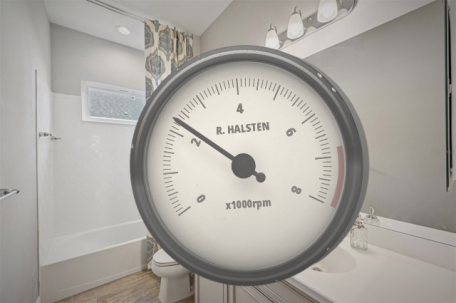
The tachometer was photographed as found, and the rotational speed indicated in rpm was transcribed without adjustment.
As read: 2300 rpm
